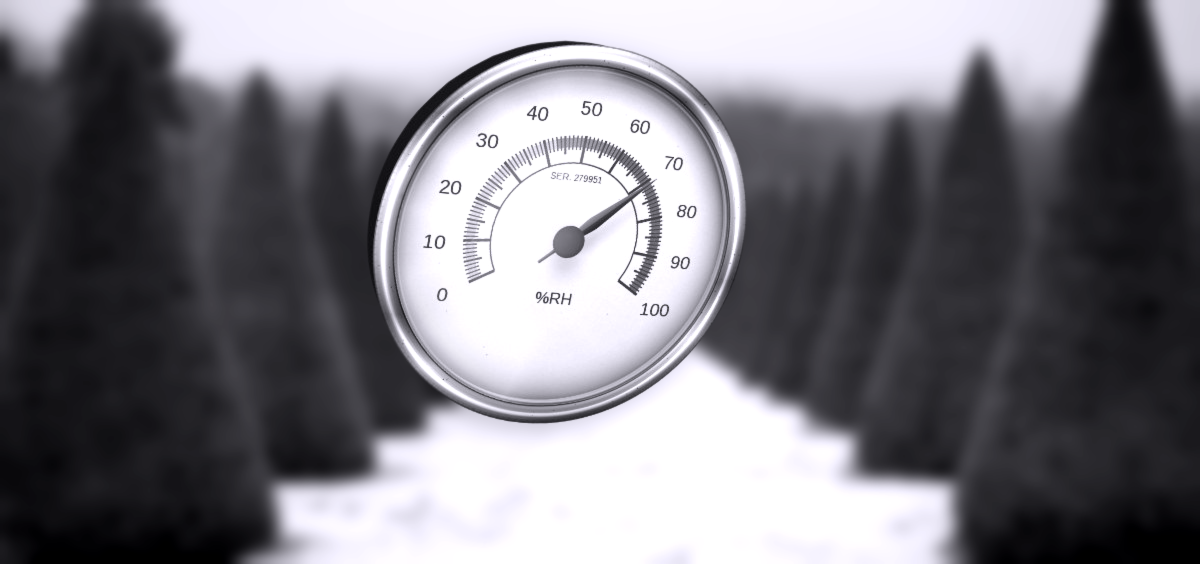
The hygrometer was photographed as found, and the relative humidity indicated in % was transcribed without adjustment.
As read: 70 %
